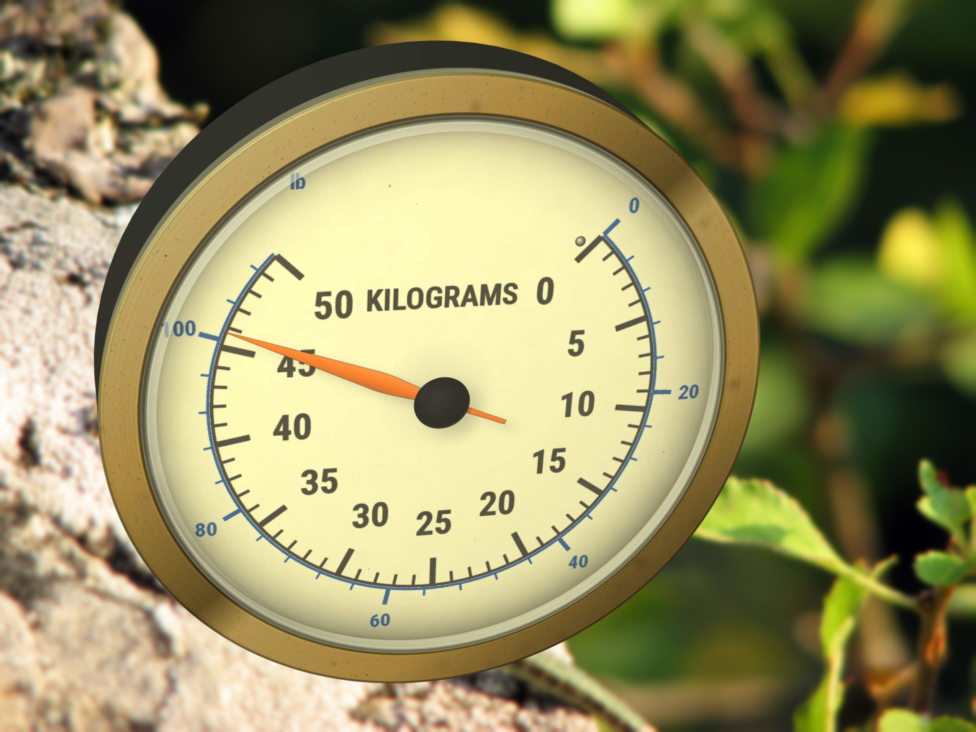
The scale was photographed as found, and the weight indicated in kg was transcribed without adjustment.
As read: 46 kg
